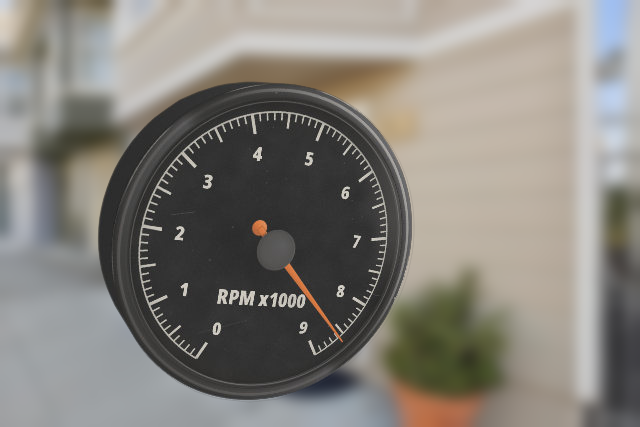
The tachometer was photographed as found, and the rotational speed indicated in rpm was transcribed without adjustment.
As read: 8600 rpm
